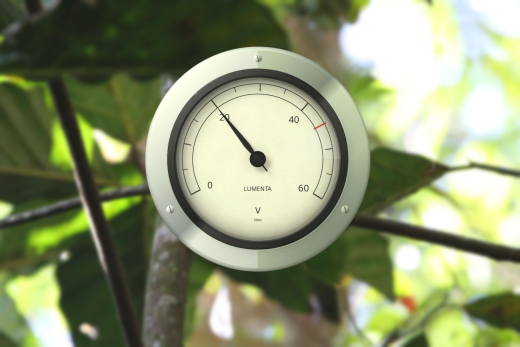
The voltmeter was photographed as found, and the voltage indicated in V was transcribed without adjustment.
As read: 20 V
